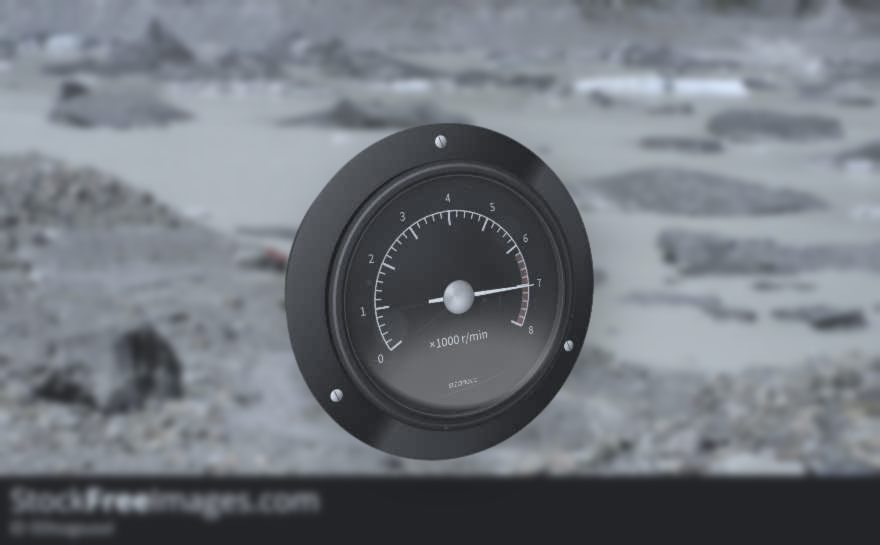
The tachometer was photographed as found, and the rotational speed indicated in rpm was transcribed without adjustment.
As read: 7000 rpm
